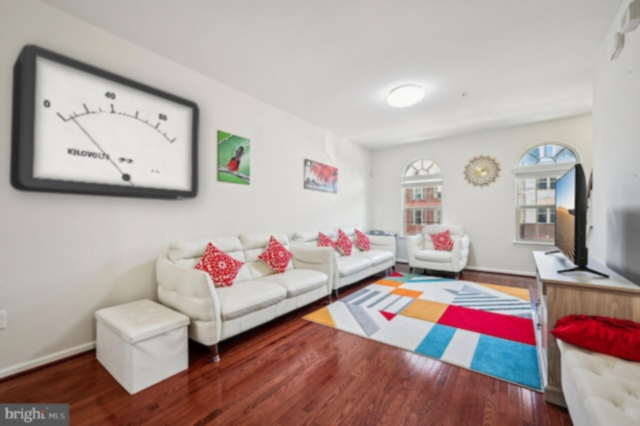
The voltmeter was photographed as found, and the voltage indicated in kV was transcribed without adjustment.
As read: 5 kV
